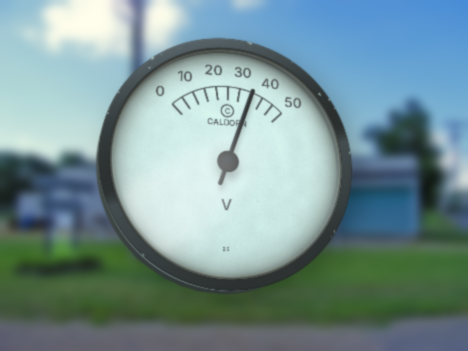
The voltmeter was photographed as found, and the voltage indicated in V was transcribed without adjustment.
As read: 35 V
